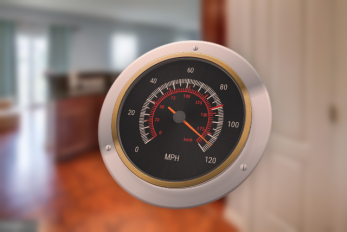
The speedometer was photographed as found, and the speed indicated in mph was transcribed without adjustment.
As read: 115 mph
